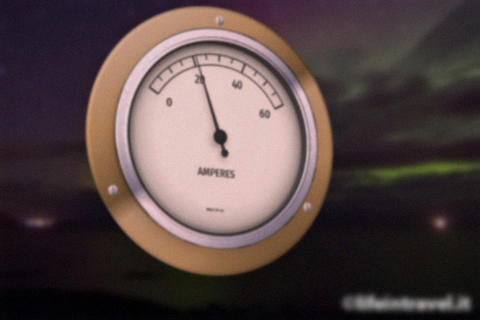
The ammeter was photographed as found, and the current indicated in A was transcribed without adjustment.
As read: 20 A
